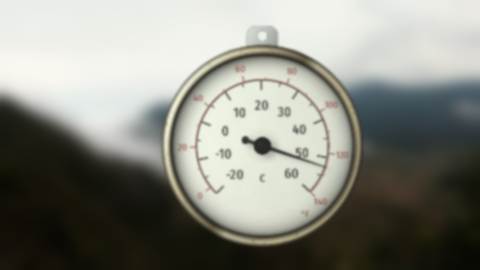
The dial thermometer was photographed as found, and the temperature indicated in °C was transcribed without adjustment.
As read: 52.5 °C
